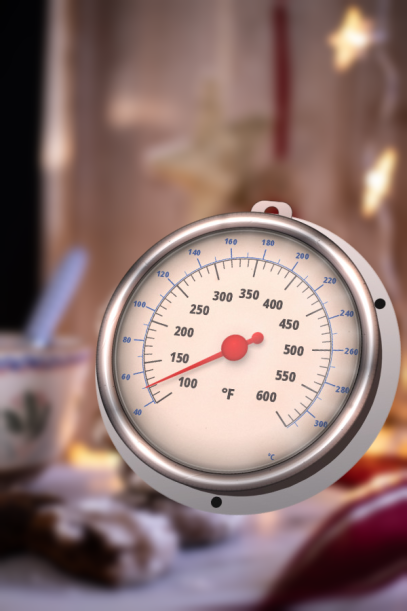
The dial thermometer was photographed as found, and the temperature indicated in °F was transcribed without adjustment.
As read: 120 °F
